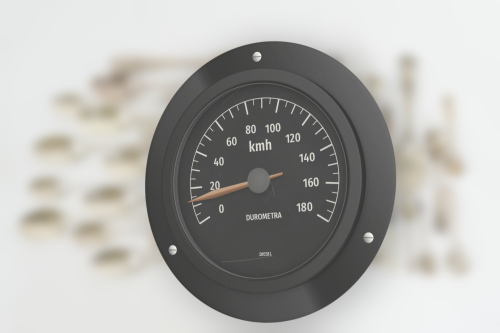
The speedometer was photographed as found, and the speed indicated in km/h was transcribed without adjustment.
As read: 12.5 km/h
